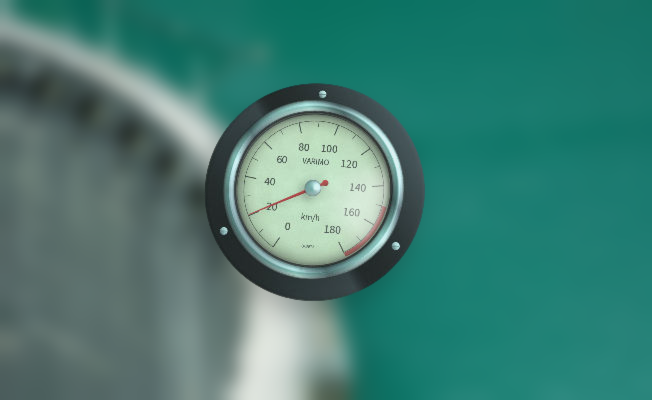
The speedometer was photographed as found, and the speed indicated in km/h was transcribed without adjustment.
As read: 20 km/h
